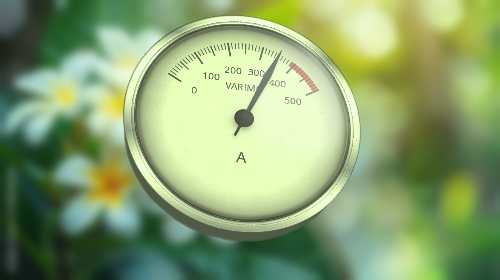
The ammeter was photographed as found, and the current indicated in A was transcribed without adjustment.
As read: 350 A
